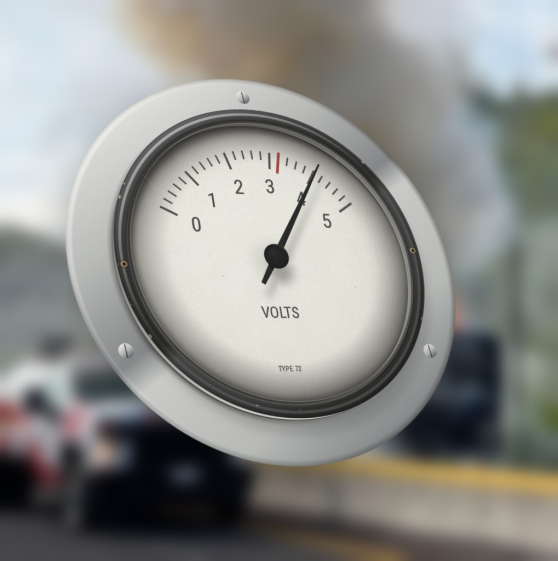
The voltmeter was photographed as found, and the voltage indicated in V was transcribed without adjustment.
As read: 4 V
